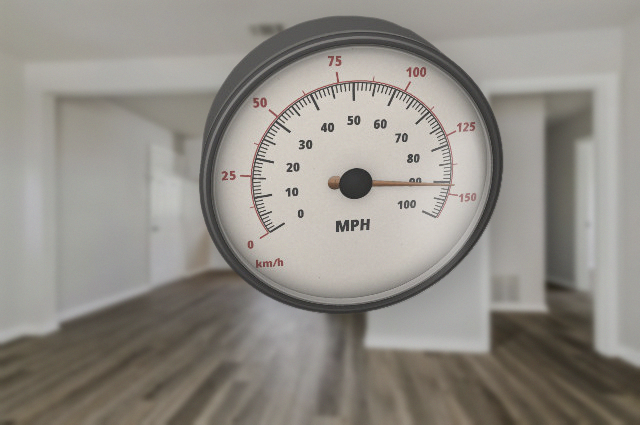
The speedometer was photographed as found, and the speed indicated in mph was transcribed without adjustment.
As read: 90 mph
